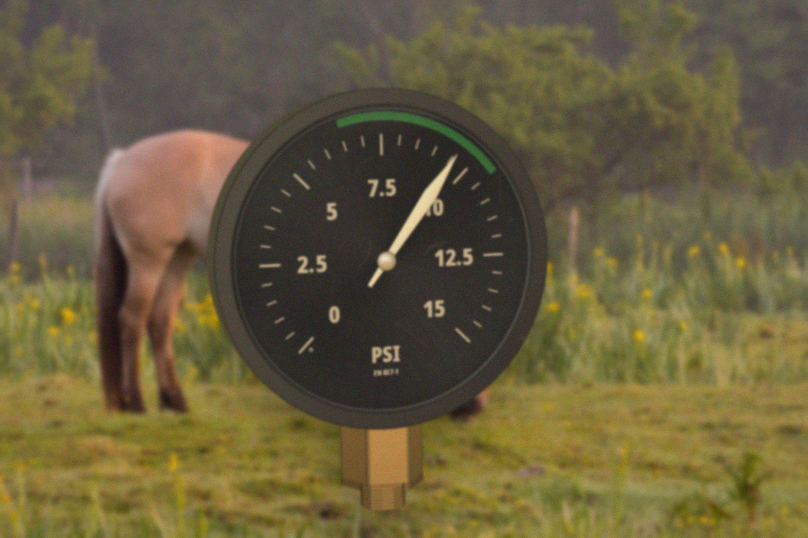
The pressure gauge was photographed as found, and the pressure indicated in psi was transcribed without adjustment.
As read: 9.5 psi
